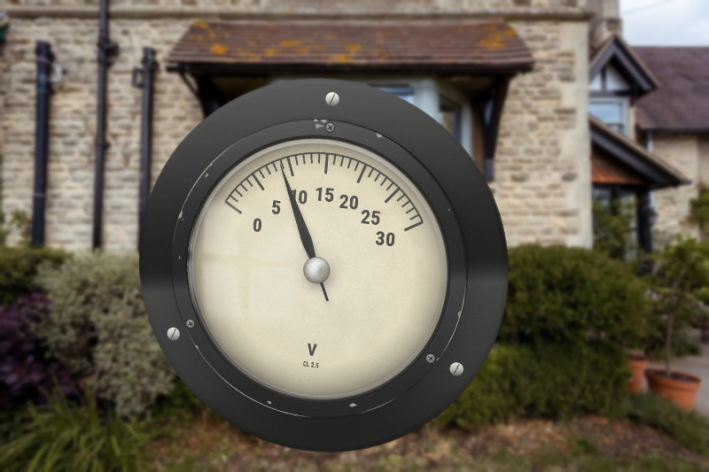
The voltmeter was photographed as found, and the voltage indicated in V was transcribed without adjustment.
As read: 9 V
